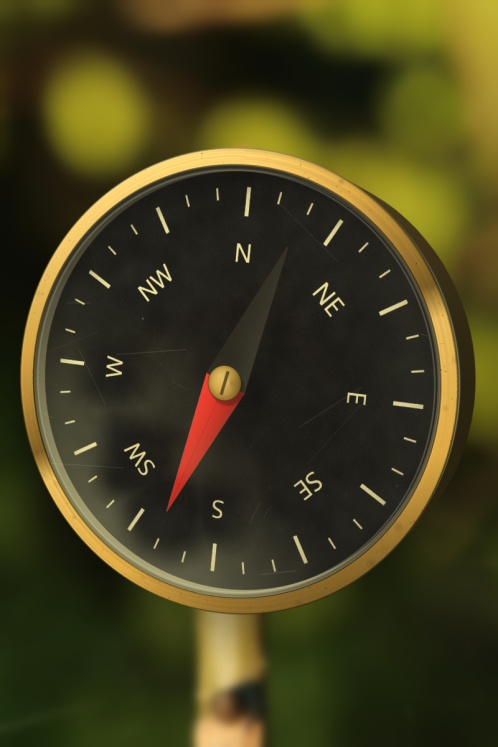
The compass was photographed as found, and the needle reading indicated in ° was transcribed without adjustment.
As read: 200 °
